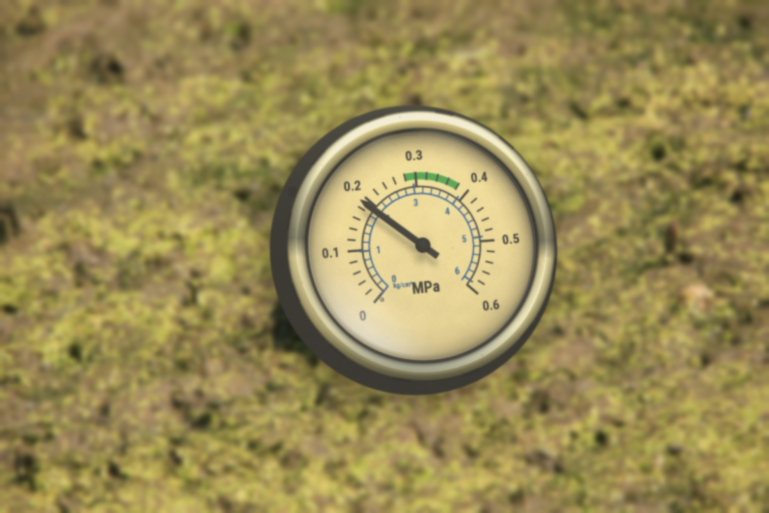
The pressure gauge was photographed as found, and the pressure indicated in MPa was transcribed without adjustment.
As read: 0.19 MPa
